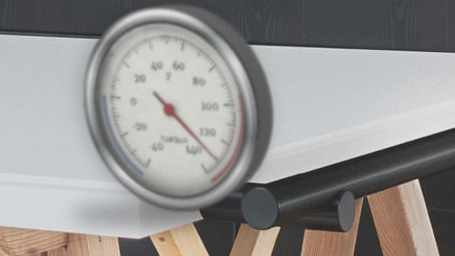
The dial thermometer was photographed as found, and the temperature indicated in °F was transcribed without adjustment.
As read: 130 °F
